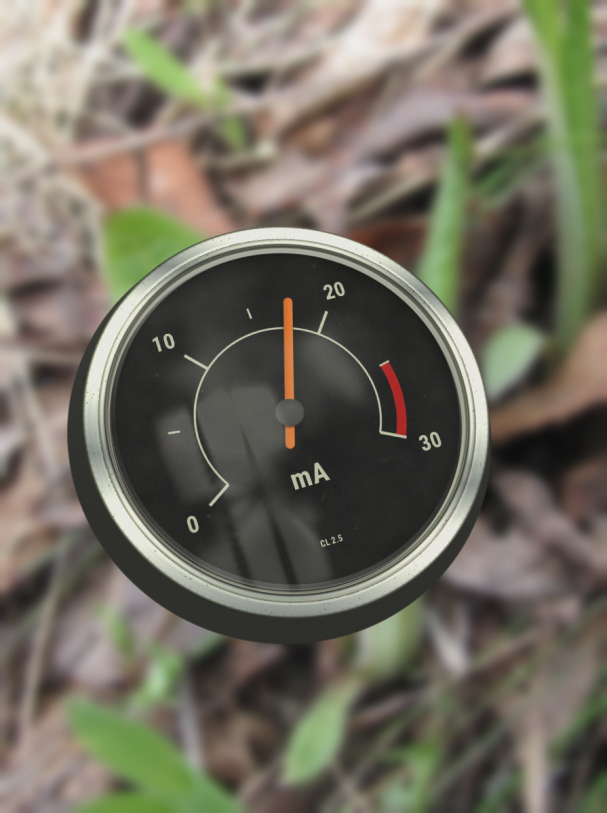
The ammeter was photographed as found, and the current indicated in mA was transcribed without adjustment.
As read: 17.5 mA
